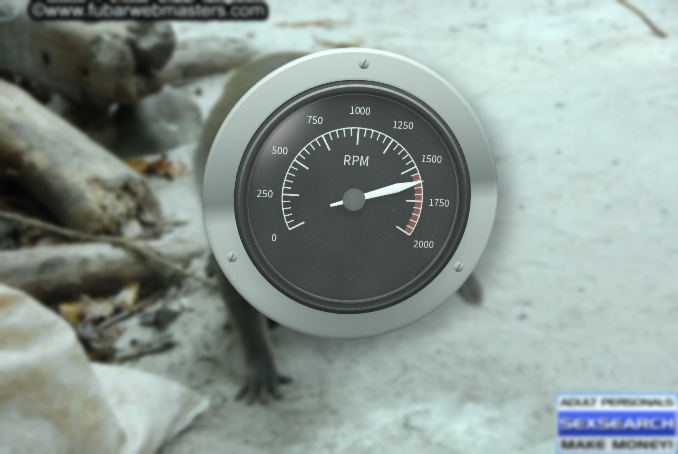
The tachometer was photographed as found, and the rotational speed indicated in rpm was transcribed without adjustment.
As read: 1600 rpm
